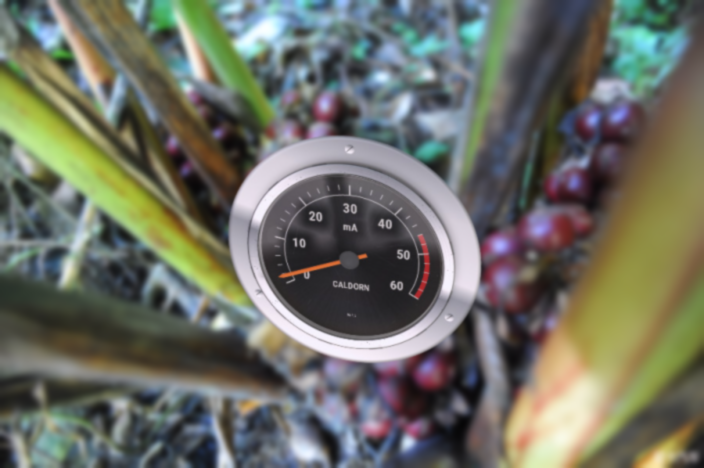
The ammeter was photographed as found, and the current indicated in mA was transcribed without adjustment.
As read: 2 mA
